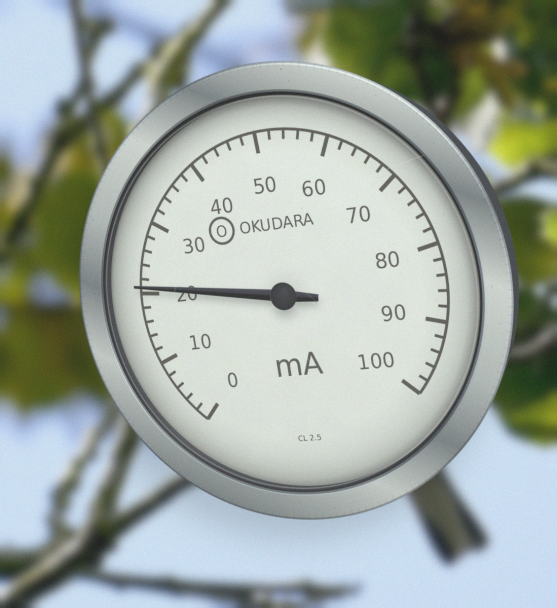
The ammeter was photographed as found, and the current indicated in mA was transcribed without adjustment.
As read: 21 mA
